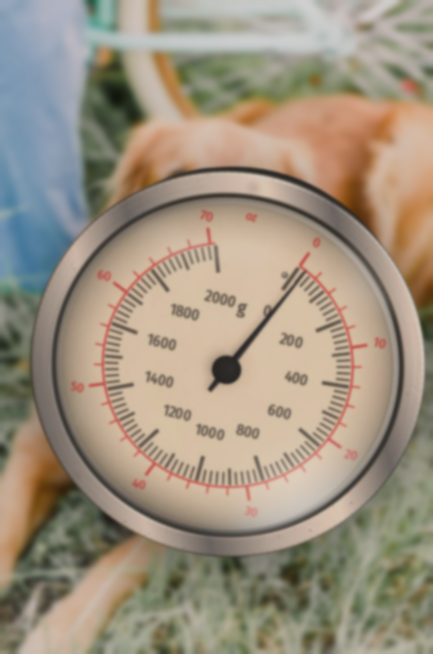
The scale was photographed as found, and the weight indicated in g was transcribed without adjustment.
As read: 20 g
